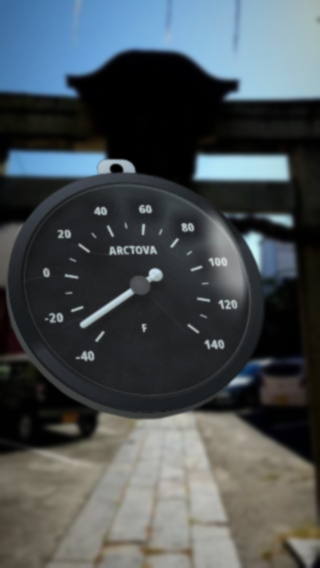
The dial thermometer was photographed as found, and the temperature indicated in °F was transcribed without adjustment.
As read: -30 °F
